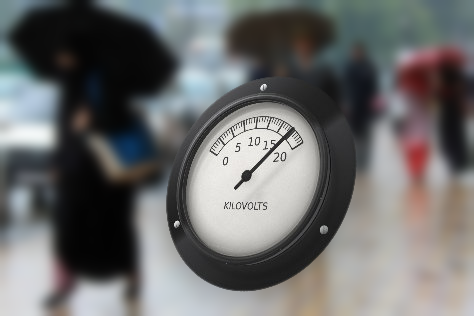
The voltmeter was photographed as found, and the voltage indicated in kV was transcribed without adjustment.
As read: 17.5 kV
